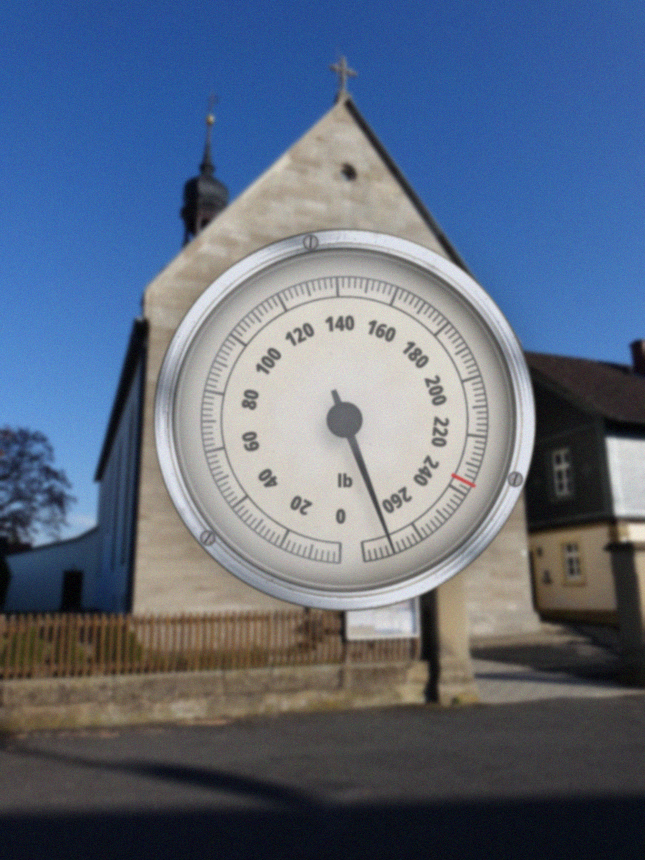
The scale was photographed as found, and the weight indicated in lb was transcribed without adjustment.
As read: 270 lb
